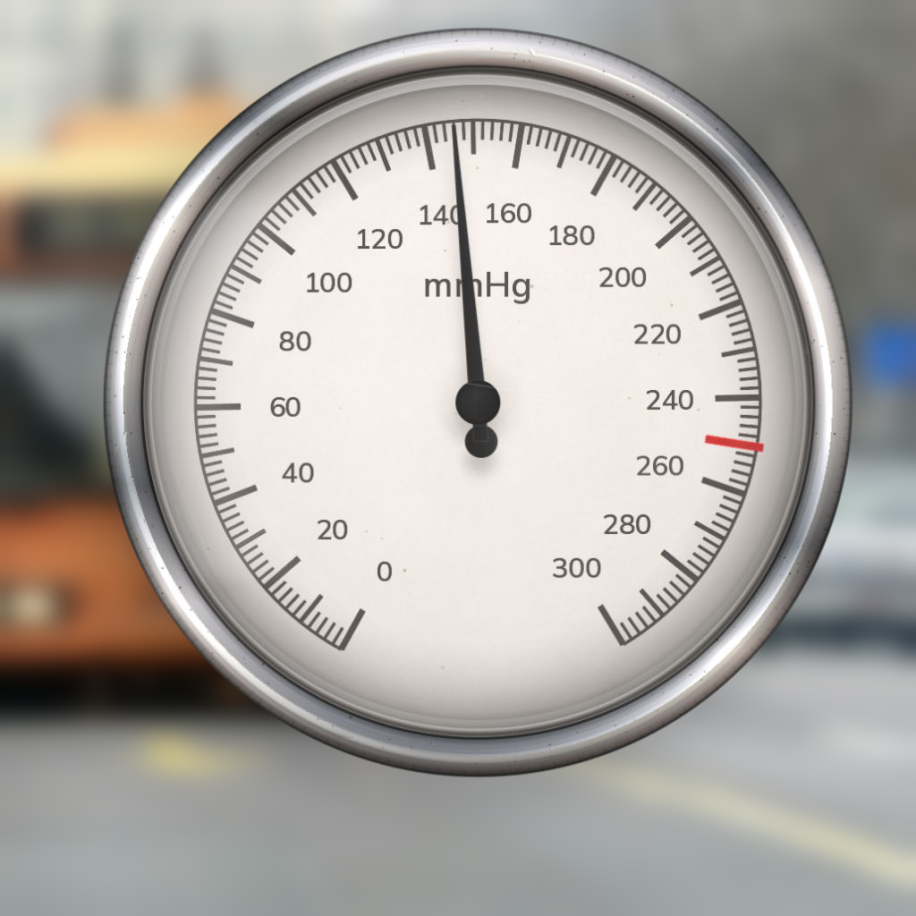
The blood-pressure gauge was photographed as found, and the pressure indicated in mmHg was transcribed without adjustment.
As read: 146 mmHg
